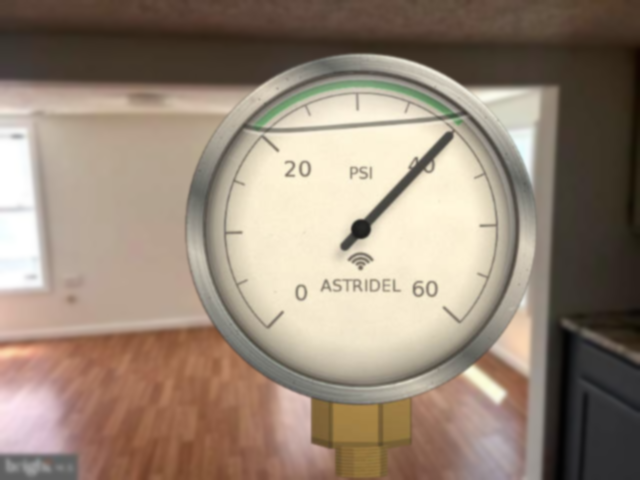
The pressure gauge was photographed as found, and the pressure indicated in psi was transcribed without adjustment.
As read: 40 psi
